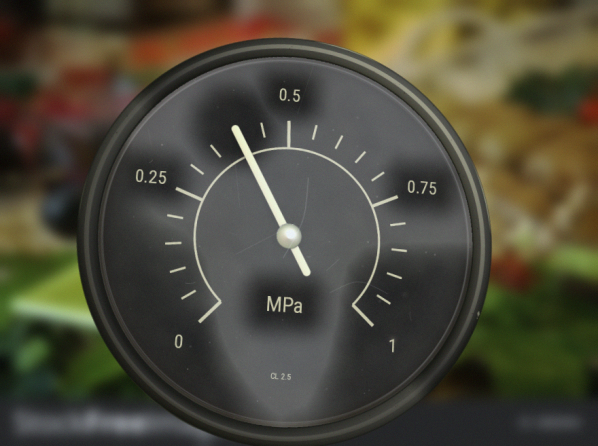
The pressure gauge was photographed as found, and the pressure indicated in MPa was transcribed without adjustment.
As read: 0.4 MPa
